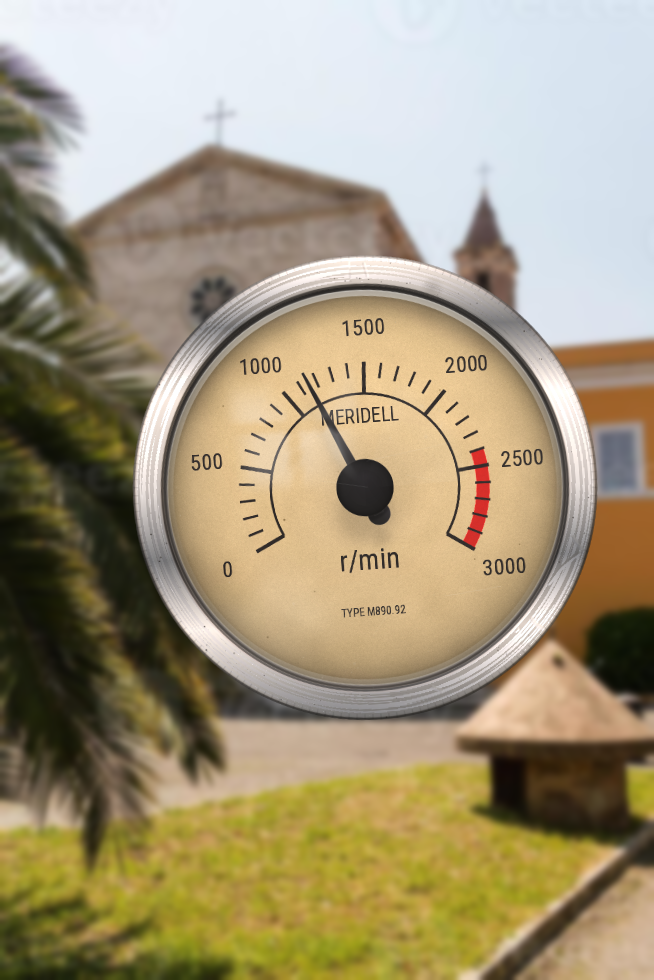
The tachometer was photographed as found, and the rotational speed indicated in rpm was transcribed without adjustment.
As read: 1150 rpm
